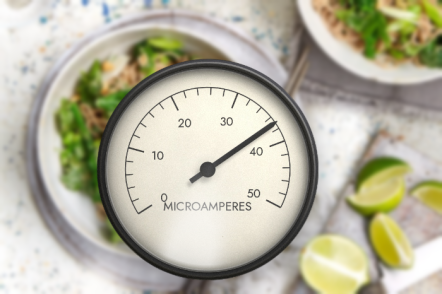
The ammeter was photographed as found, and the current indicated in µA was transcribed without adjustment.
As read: 37 µA
